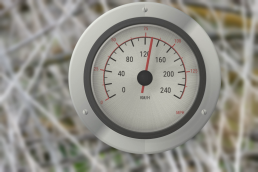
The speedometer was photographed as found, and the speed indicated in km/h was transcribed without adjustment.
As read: 130 km/h
